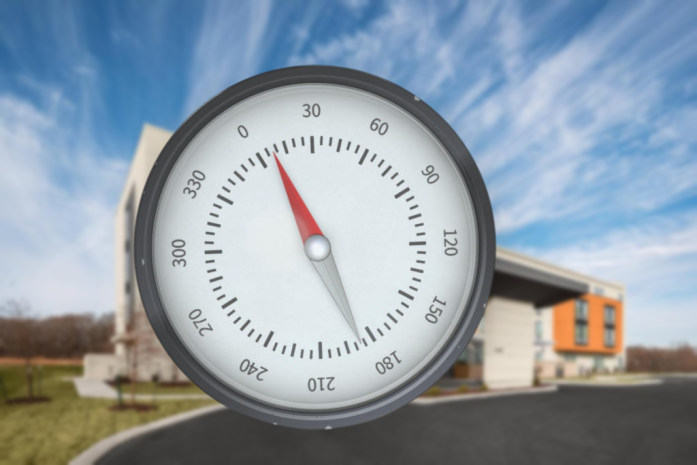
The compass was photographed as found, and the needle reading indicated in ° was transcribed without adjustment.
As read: 7.5 °
